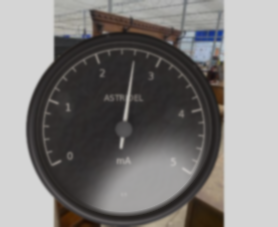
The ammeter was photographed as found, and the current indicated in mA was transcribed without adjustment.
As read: 2.6 mA
